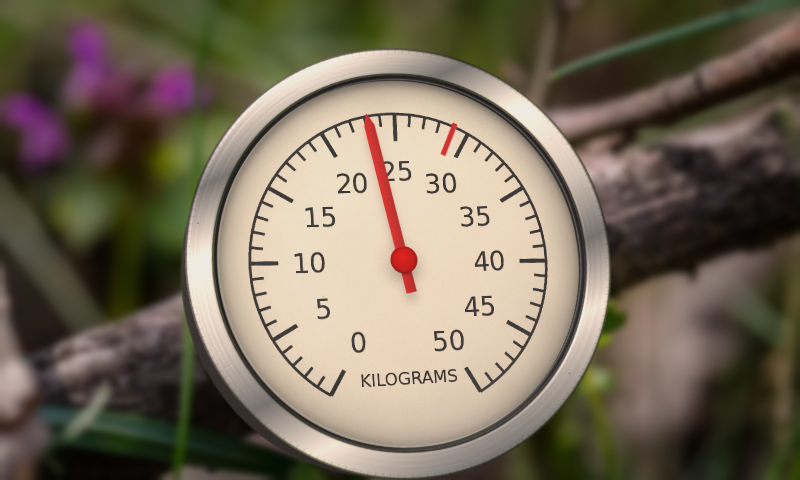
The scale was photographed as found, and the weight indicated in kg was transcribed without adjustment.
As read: 23 kg
